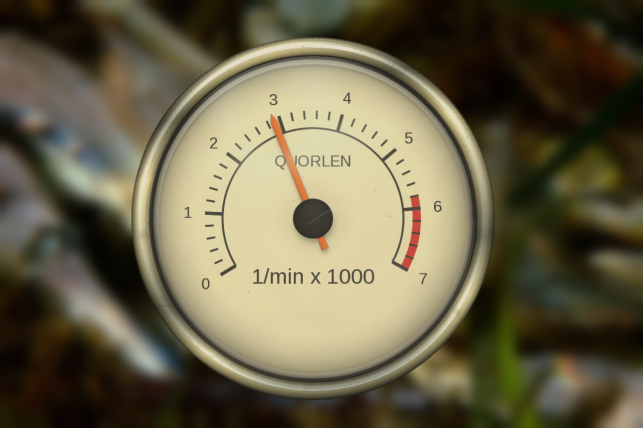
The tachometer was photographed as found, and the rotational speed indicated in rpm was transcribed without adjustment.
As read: 2900 rpm
